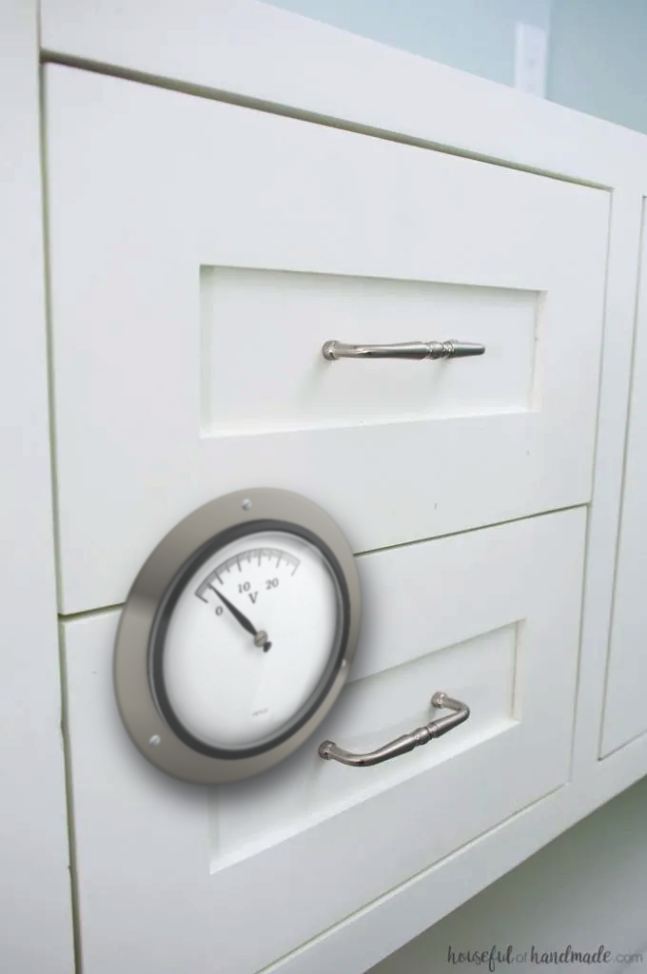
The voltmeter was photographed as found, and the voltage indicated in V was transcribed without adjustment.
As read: 2.5 V
